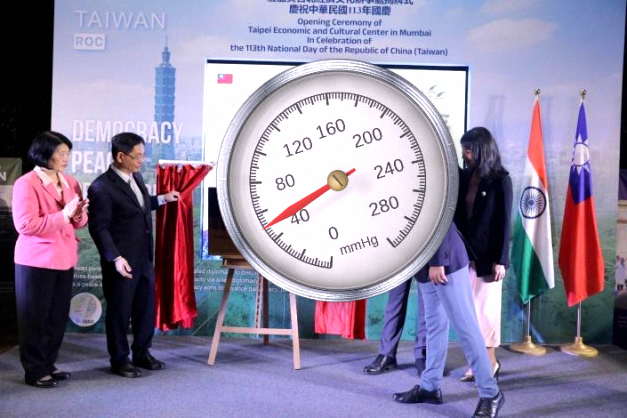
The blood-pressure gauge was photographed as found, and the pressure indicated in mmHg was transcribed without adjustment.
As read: 50 mmHg
